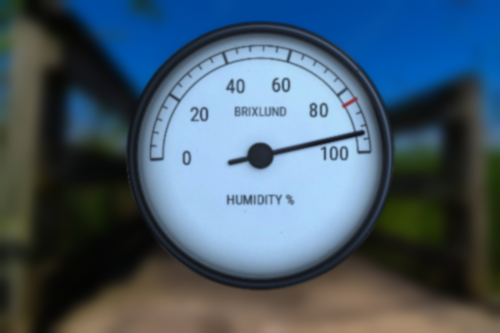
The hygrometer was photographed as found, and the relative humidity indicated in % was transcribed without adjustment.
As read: 94 %
